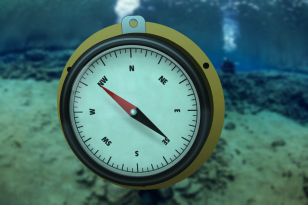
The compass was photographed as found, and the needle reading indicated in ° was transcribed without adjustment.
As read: 310 °
